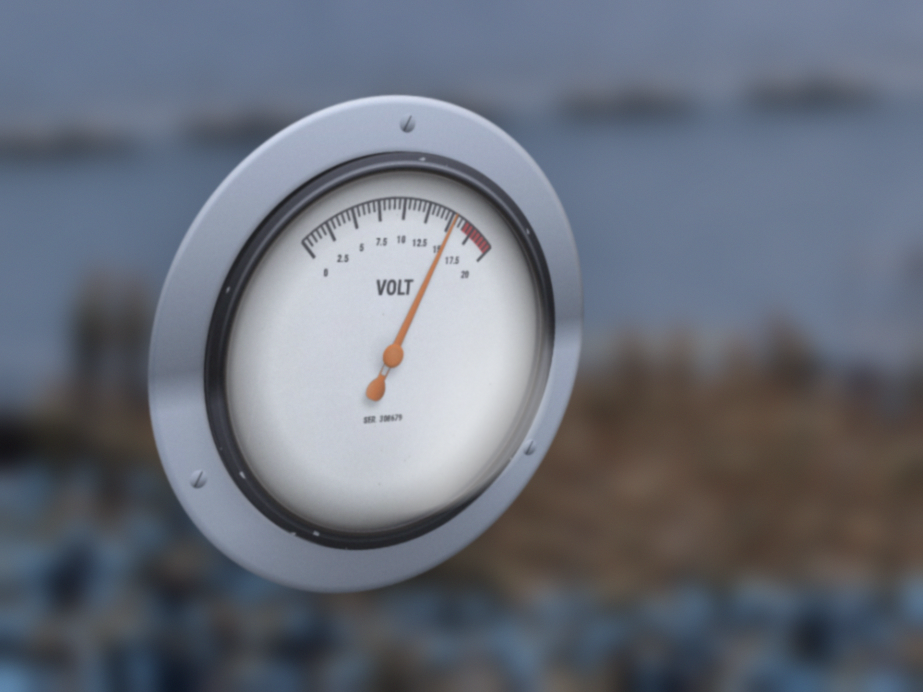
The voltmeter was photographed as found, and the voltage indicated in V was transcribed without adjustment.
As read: 15 V
